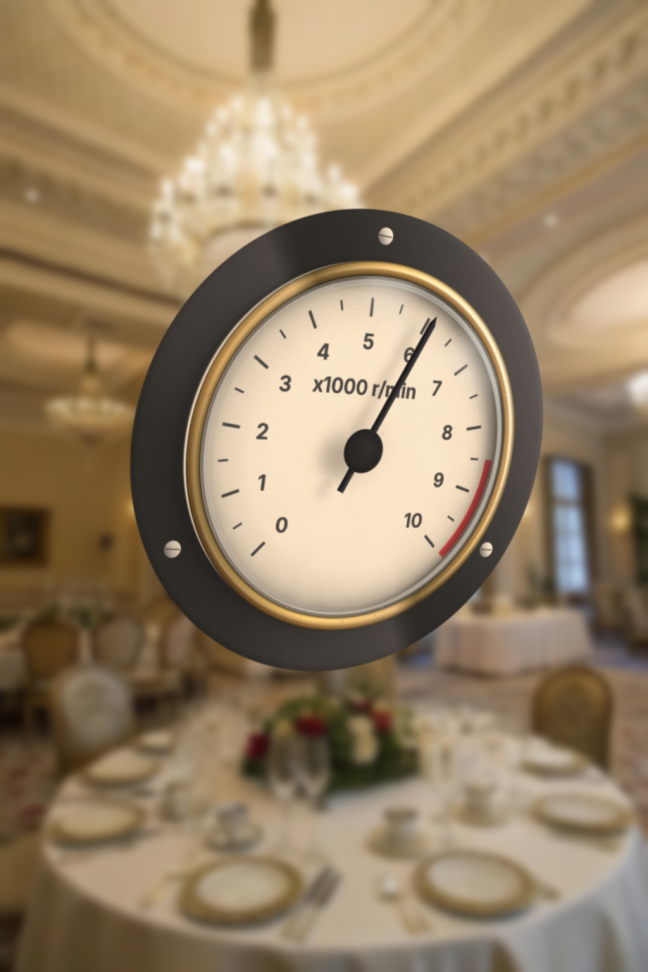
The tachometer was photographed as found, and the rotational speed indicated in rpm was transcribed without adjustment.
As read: 6000 rpm
